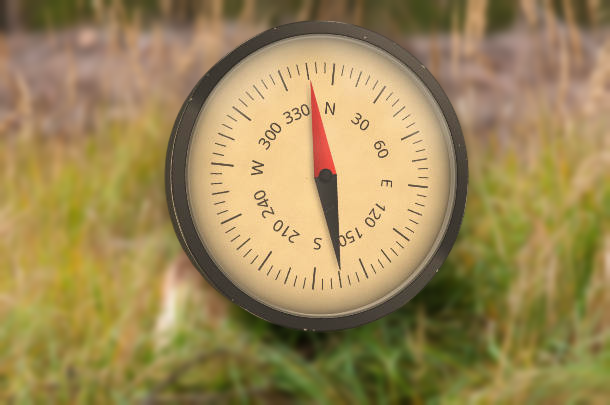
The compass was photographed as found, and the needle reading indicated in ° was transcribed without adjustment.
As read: 345 °
